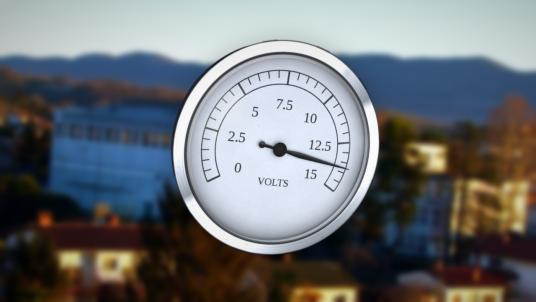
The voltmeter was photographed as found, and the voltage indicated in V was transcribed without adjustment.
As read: 13.75 V
